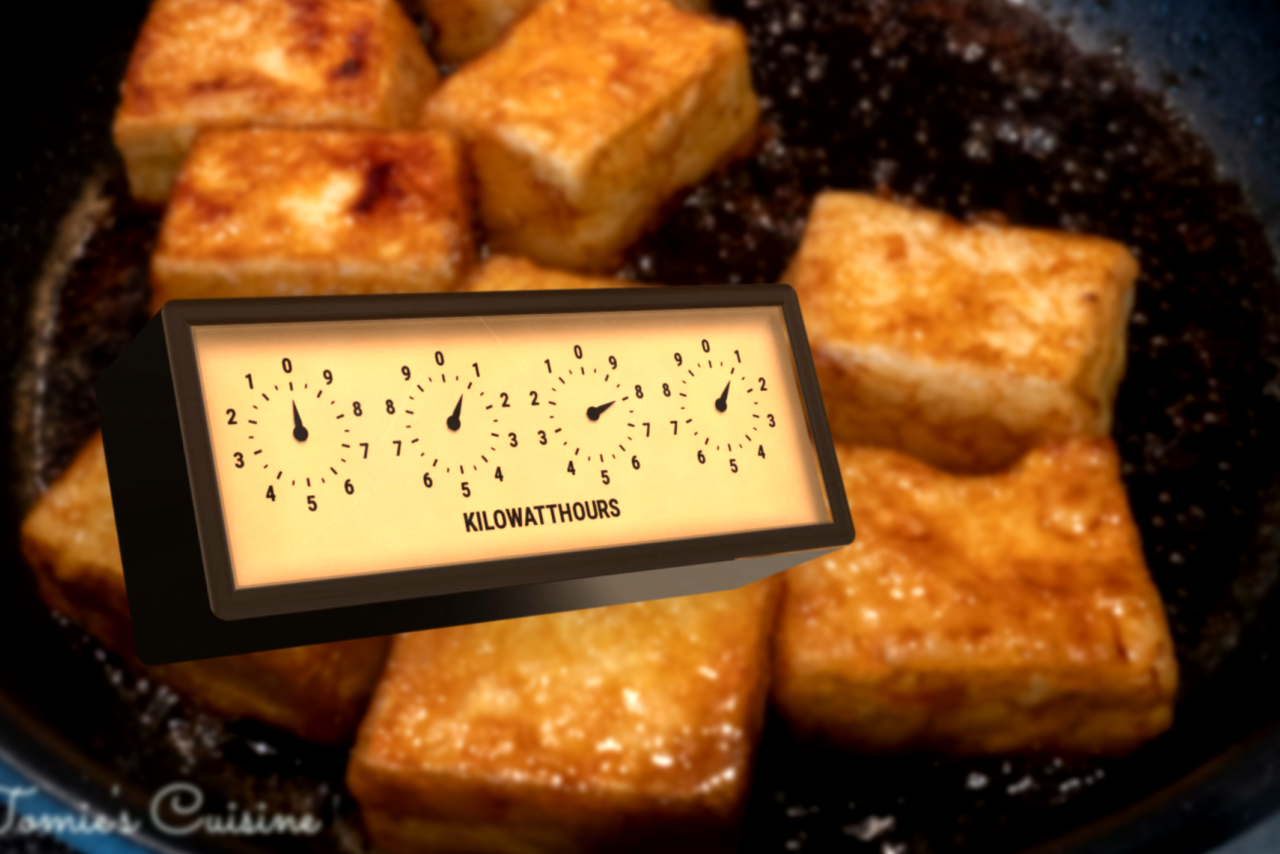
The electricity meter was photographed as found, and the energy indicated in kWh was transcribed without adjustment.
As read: 81 kWh
